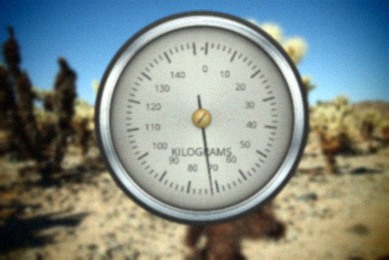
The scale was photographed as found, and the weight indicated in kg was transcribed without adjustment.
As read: 72 kg
